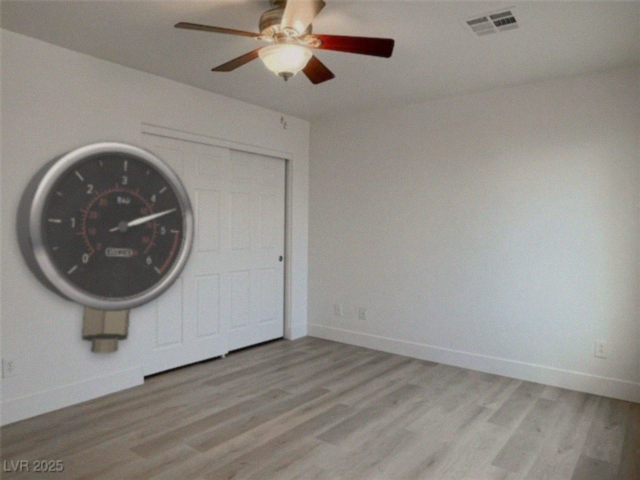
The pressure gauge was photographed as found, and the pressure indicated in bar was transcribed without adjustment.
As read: 4.5 bar
